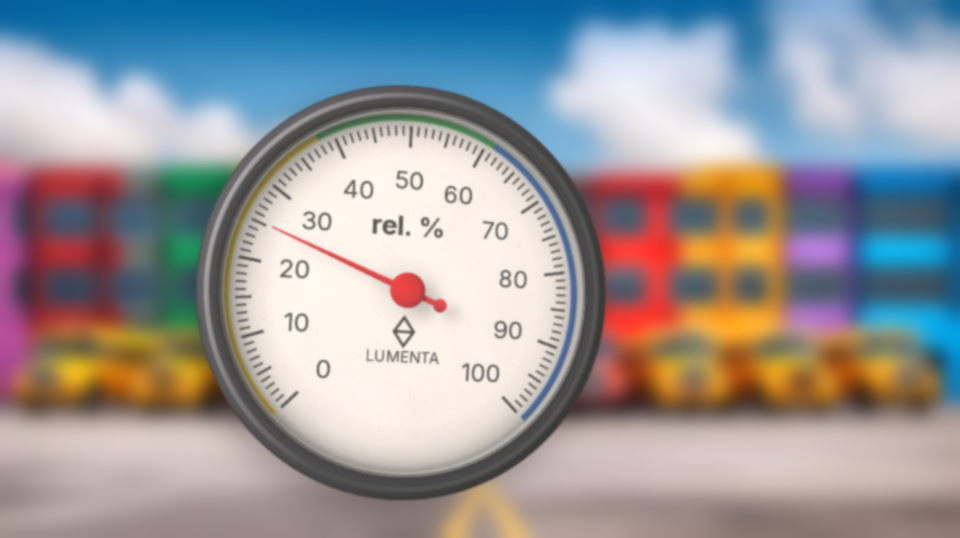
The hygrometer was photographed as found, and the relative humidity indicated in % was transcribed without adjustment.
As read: 25 %
